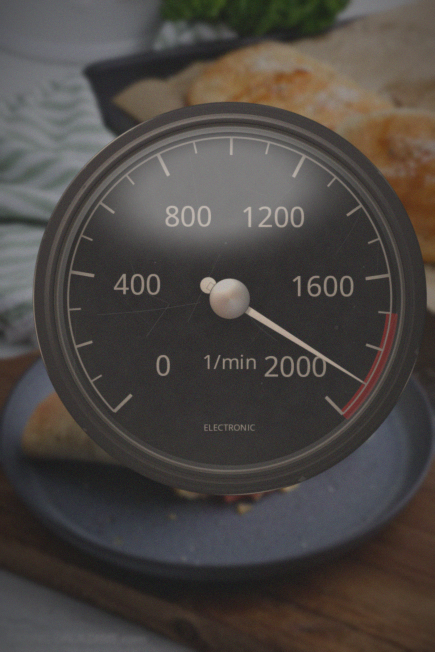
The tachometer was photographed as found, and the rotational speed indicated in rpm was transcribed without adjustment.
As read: 1900 rpm
